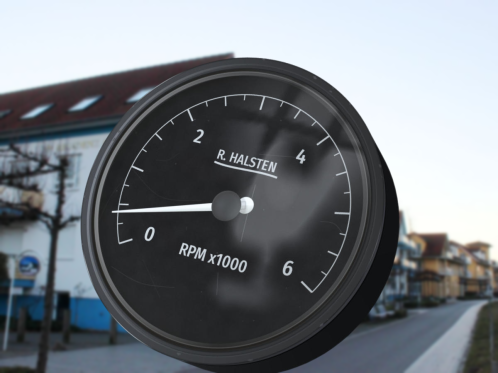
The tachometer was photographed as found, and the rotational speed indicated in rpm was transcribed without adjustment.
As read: 375 rpm
